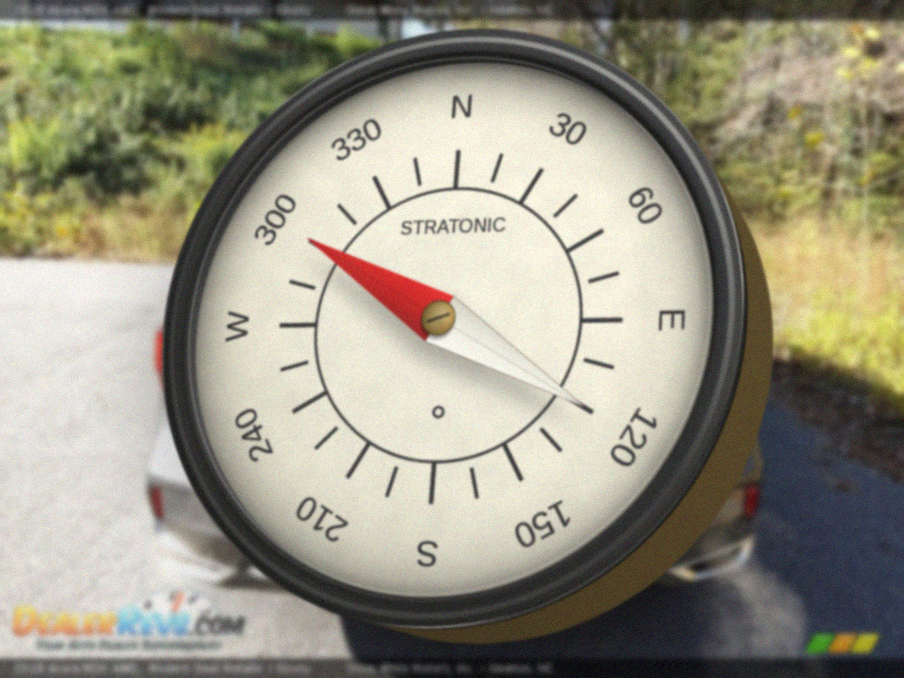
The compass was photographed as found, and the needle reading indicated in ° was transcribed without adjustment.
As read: 300 °
